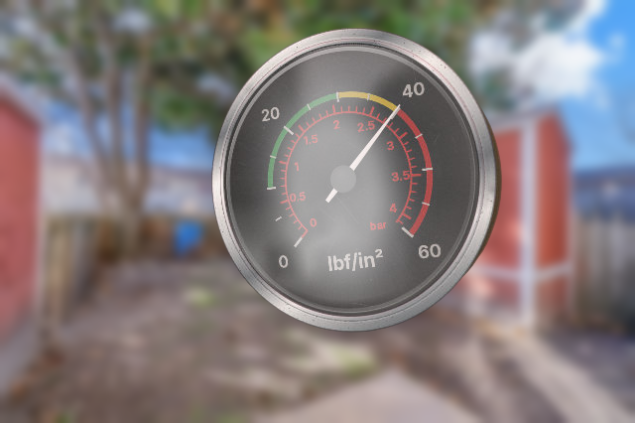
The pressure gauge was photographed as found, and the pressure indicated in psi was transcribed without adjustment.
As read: 40 psi
